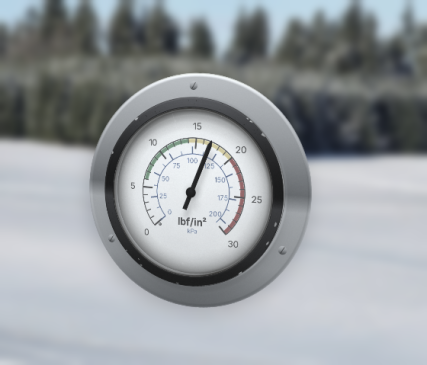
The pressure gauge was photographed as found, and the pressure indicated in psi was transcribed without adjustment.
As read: 17 psi
